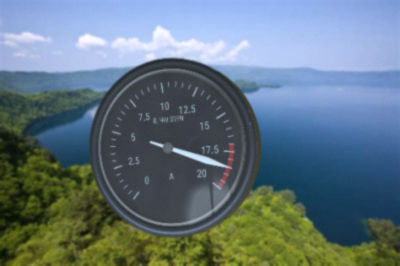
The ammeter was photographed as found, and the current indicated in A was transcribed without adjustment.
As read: 18.5 A
